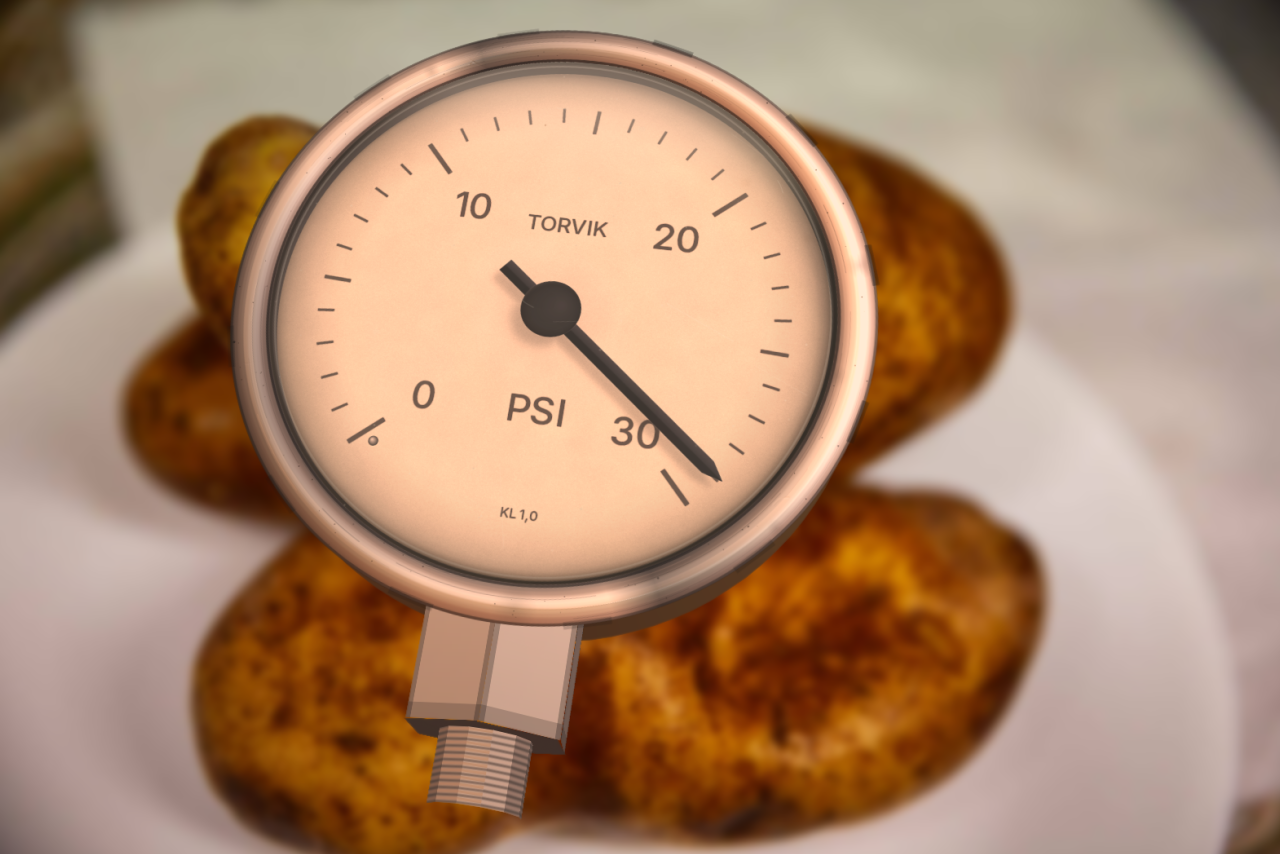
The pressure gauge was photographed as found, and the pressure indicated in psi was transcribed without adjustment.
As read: 29 psi
